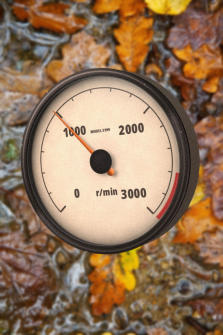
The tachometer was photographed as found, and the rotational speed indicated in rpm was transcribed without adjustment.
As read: 1000 rpm
